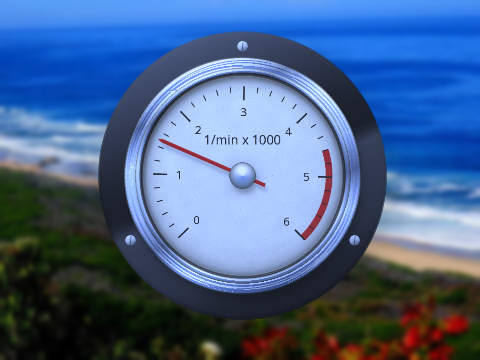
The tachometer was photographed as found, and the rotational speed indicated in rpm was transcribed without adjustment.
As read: 1500 rpm
